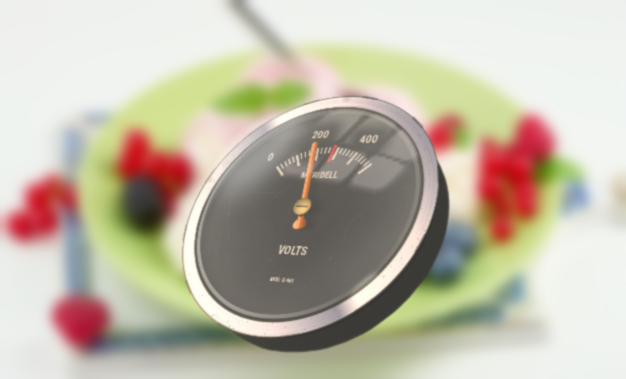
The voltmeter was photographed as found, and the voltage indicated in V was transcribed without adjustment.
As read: 200 V
